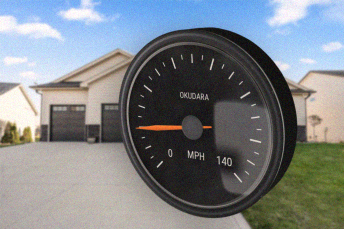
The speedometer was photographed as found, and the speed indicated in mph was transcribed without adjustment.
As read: 20 mph
